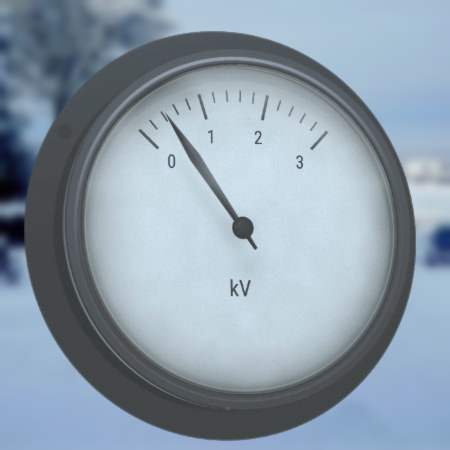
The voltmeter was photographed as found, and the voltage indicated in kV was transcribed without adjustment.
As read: 0.4 kV
